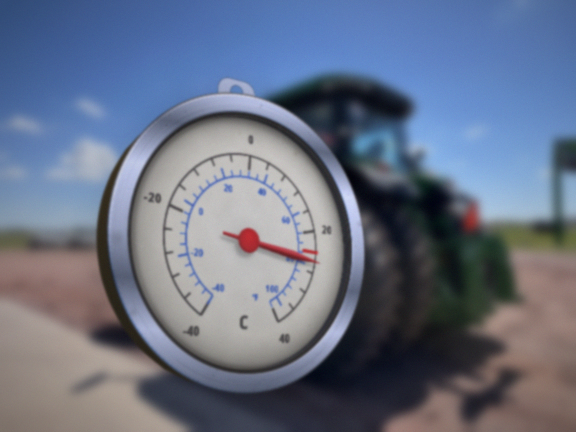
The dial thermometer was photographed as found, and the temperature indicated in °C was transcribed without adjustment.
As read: 26 °C
